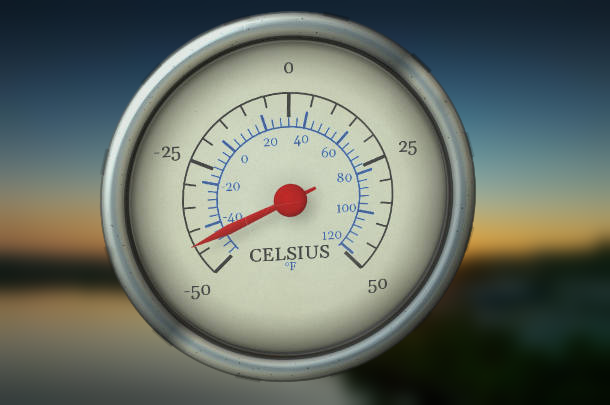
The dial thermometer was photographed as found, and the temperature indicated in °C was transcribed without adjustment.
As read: -42.5 °C
